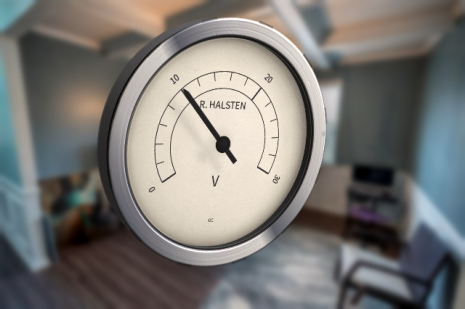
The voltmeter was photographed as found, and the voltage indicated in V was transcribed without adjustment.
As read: 10 V
